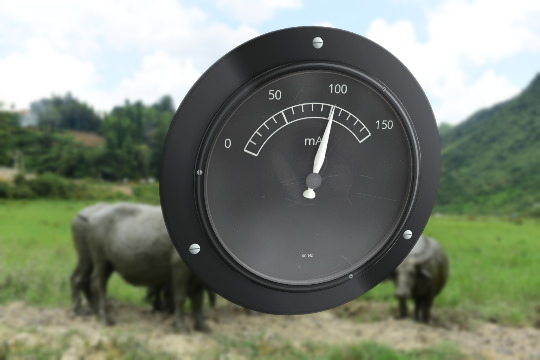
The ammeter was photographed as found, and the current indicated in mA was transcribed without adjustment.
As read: 100 mA
